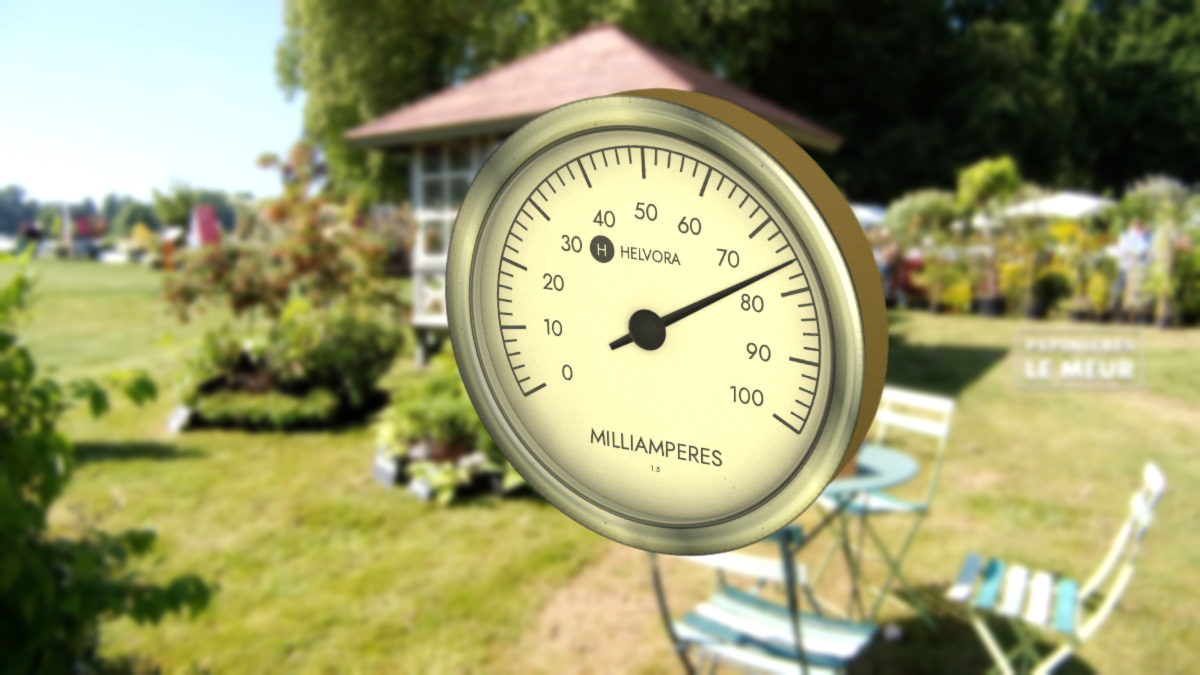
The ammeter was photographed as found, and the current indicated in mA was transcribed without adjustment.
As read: 76 mA
